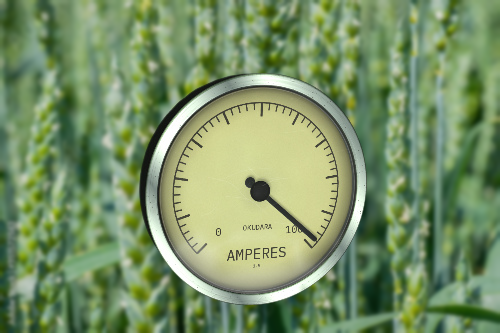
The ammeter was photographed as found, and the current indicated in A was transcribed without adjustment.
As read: 98 A
